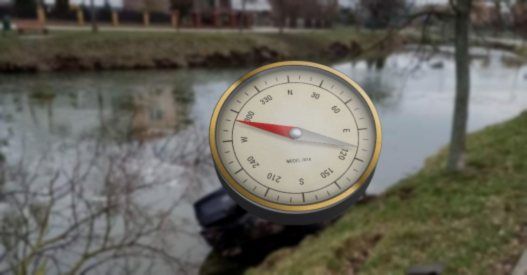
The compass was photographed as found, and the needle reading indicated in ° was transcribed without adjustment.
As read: 290 °
